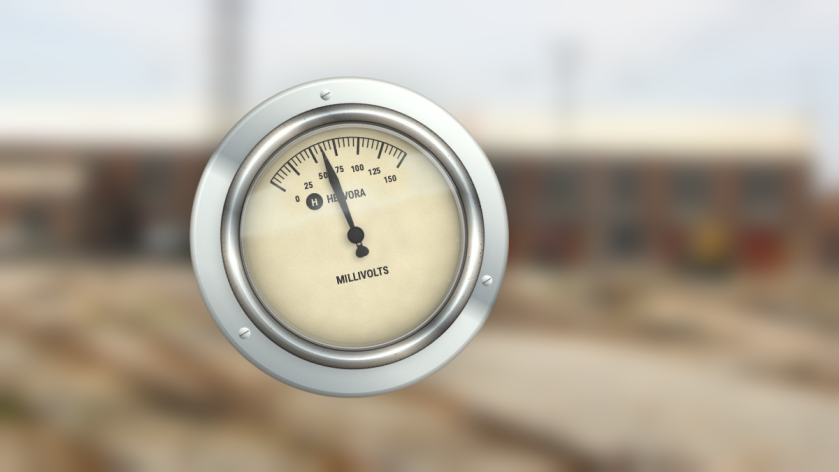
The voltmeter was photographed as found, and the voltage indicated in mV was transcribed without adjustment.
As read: 60 mV
